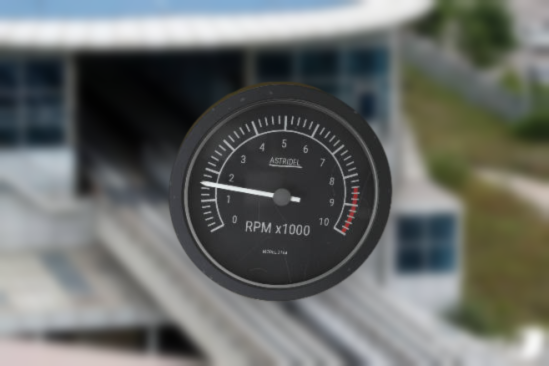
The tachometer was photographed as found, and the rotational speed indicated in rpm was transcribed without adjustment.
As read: 1600 rpm
